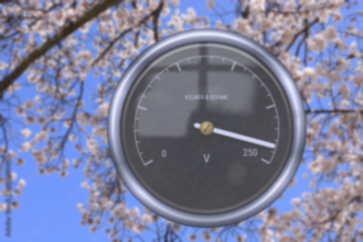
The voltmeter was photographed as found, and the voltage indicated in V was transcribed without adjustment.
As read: 235 V
